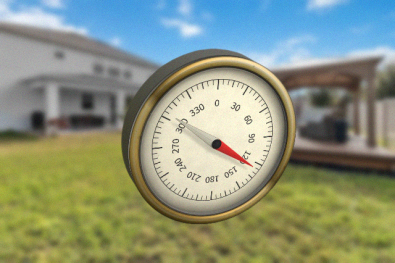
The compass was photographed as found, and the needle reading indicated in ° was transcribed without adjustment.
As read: 125 °
